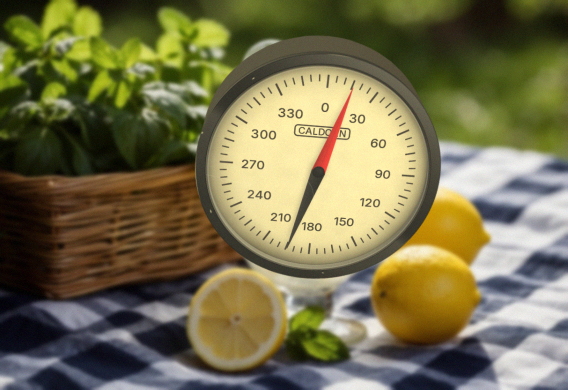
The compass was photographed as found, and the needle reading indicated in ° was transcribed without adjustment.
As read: 15 °
